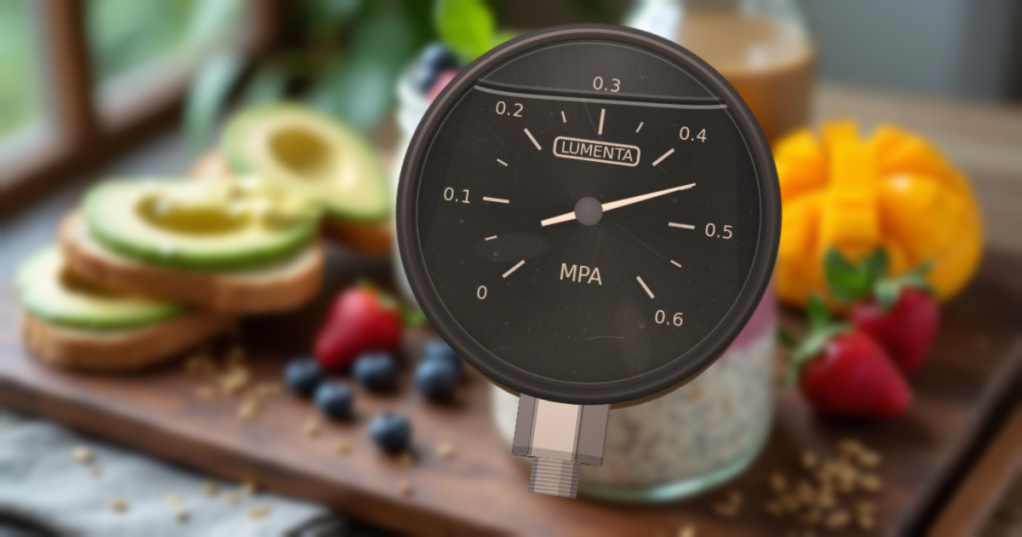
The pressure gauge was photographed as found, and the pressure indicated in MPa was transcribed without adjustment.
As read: 0.45 MPa
